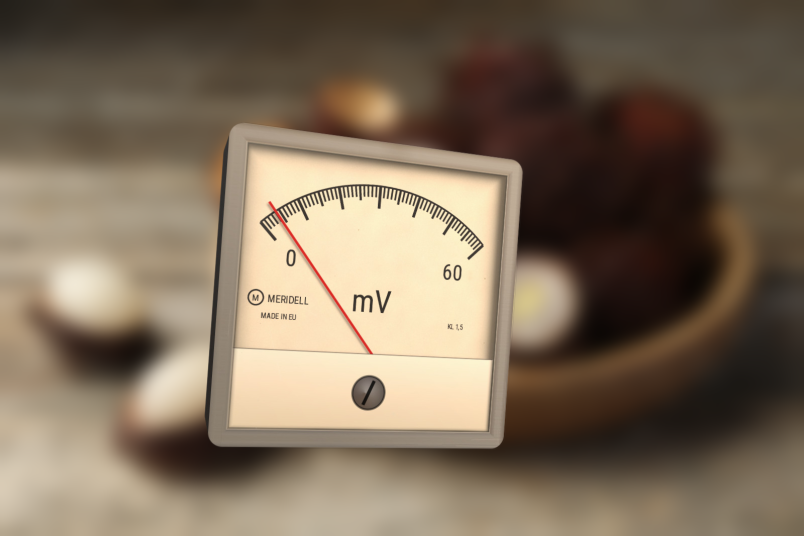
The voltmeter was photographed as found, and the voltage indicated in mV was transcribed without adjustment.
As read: 4 mV
